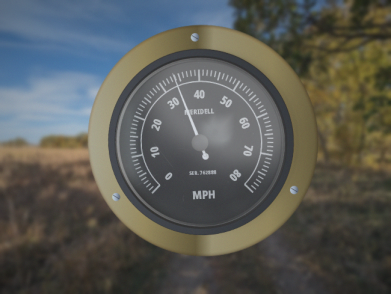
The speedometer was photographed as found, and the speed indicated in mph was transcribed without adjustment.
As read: 34 mph
